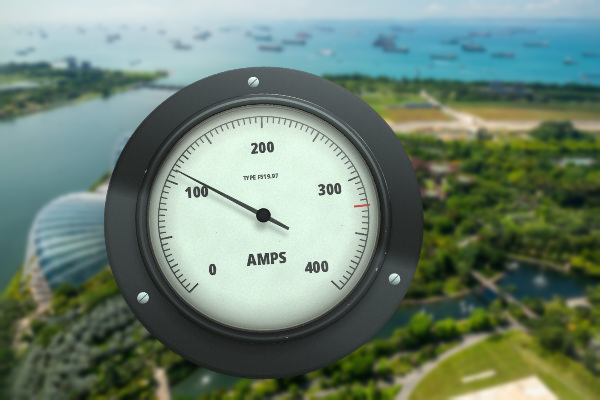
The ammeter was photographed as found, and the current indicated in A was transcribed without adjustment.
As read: 110 A
